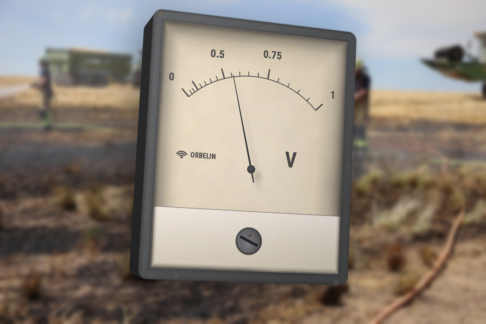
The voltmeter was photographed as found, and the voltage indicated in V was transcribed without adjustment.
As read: 0.55 V
